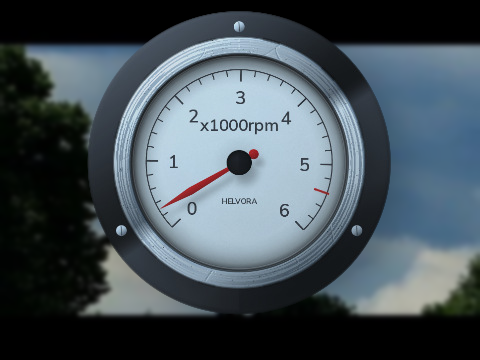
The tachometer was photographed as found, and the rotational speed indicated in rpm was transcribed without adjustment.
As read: 300 rpm
